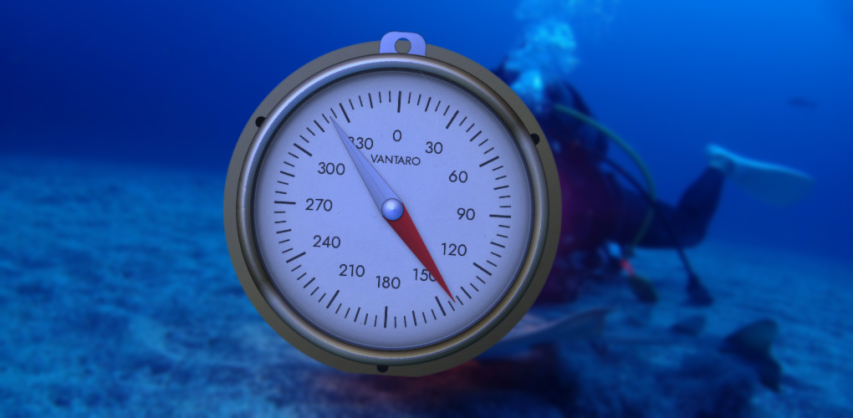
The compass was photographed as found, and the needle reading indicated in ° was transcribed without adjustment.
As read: 142.5 °
